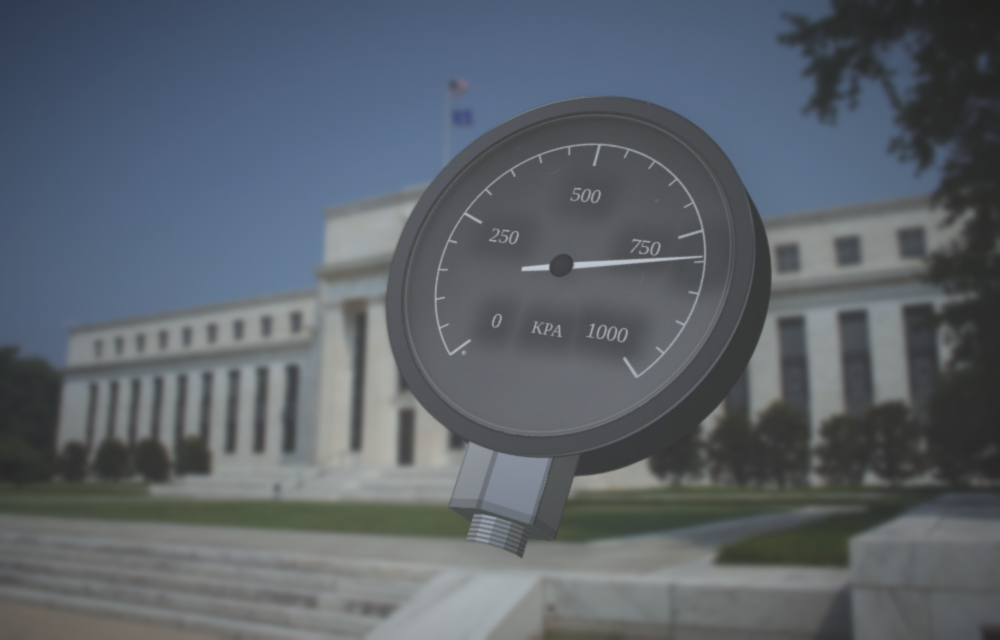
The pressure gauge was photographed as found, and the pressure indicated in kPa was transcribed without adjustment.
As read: 800 kPa
